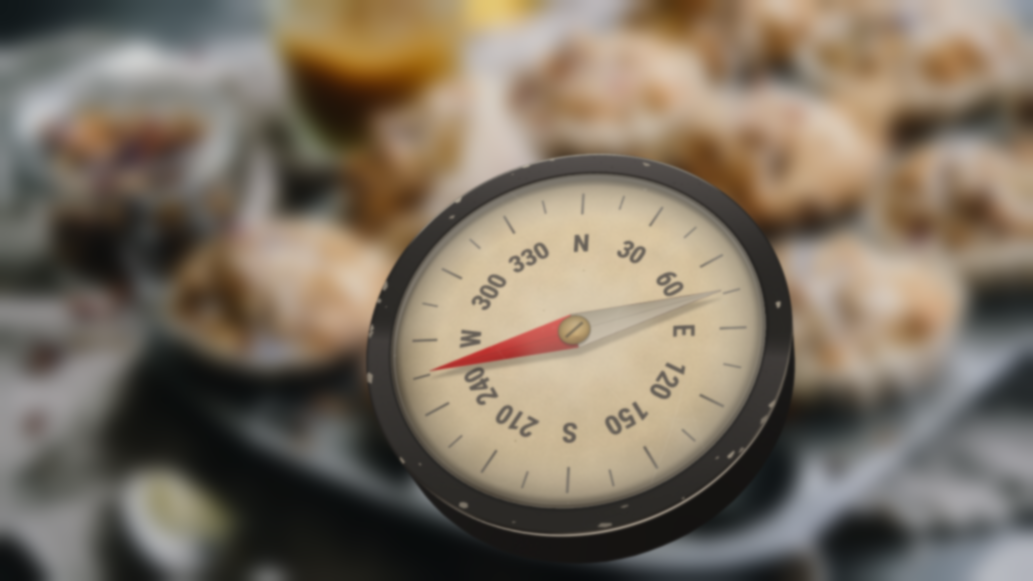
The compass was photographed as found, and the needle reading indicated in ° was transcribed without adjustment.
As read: 255 °
